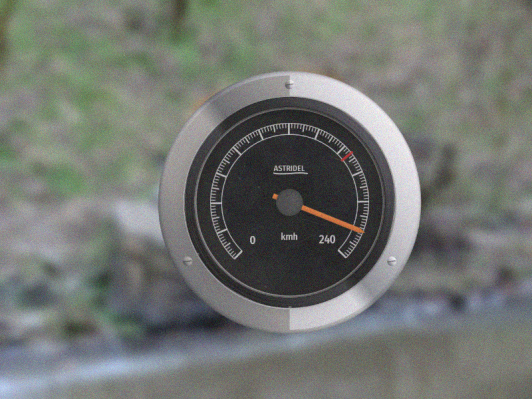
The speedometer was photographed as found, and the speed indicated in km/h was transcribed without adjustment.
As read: 220 km/h
